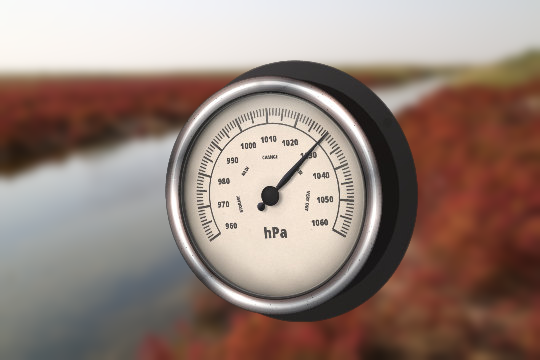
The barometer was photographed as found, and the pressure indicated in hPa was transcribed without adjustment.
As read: 1030 hPa
